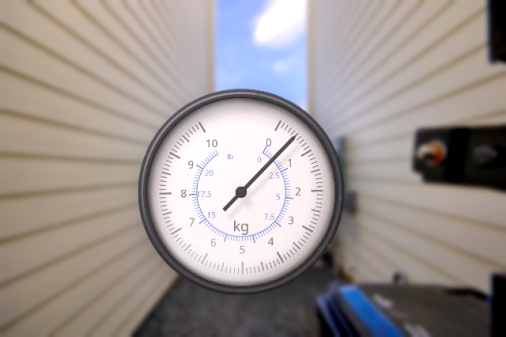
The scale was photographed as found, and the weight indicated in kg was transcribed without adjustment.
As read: 0.5 kg
